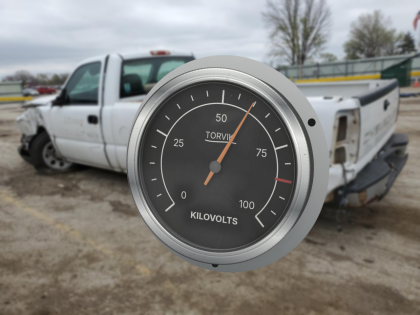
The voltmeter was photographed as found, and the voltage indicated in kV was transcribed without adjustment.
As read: 60 kV
